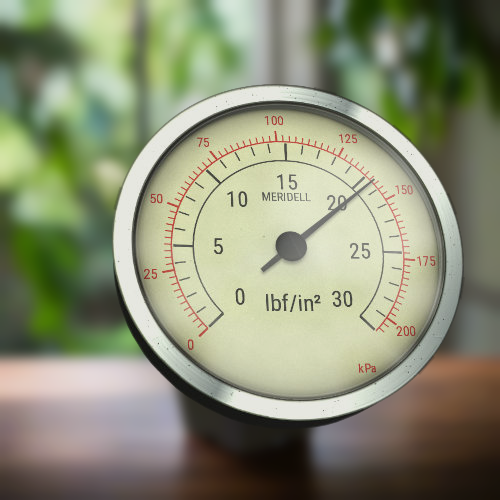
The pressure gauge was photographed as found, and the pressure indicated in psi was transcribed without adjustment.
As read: 20.5 psi
